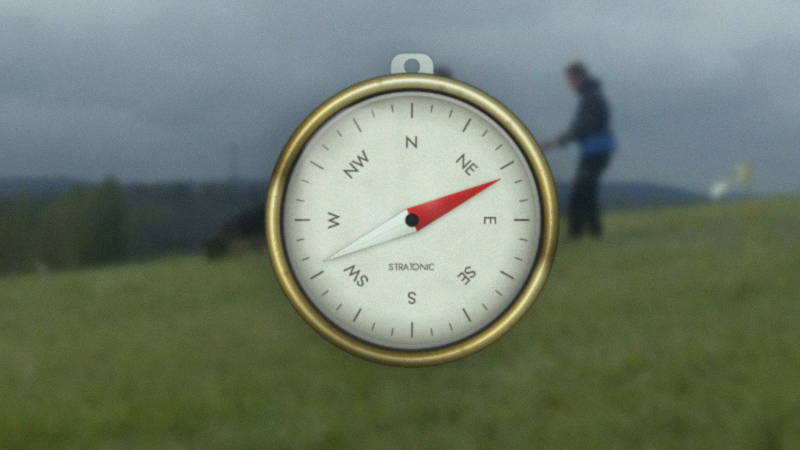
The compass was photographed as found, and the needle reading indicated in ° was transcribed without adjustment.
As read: 65 °
